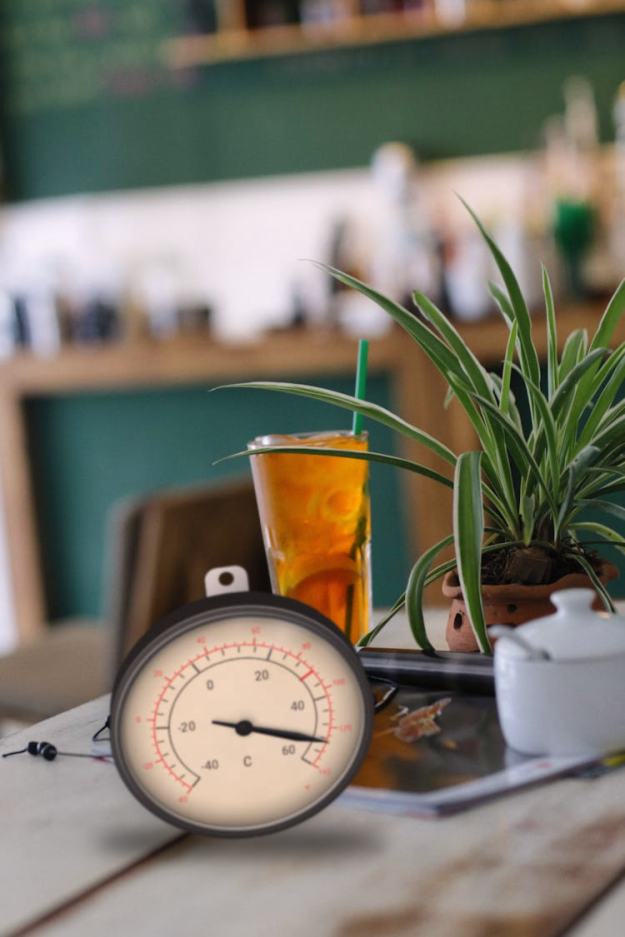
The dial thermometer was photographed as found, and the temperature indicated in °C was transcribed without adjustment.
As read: 52 °C
